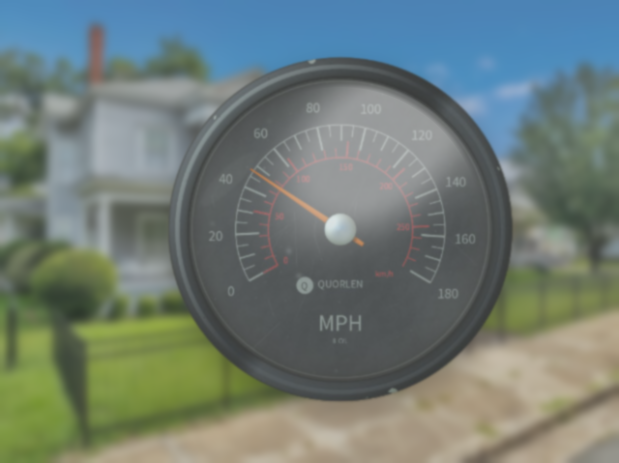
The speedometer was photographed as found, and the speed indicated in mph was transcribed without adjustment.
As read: 47.5 mph
